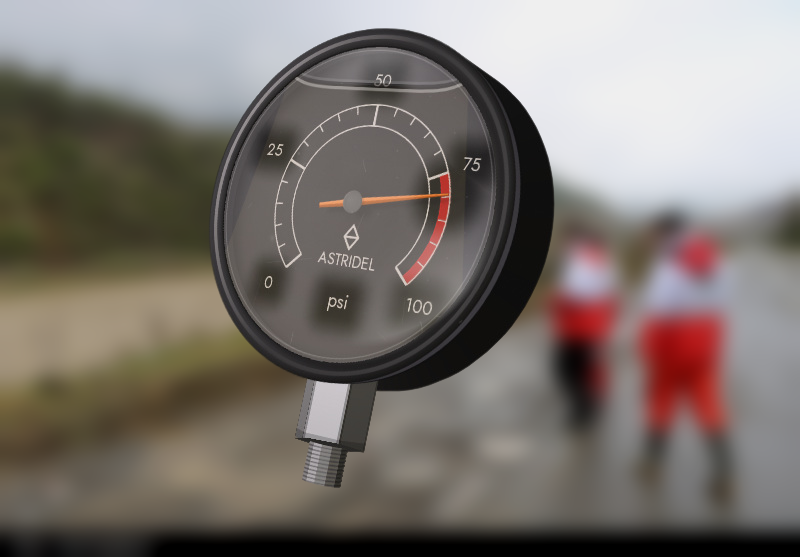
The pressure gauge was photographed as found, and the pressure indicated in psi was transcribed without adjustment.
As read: 80 psi
